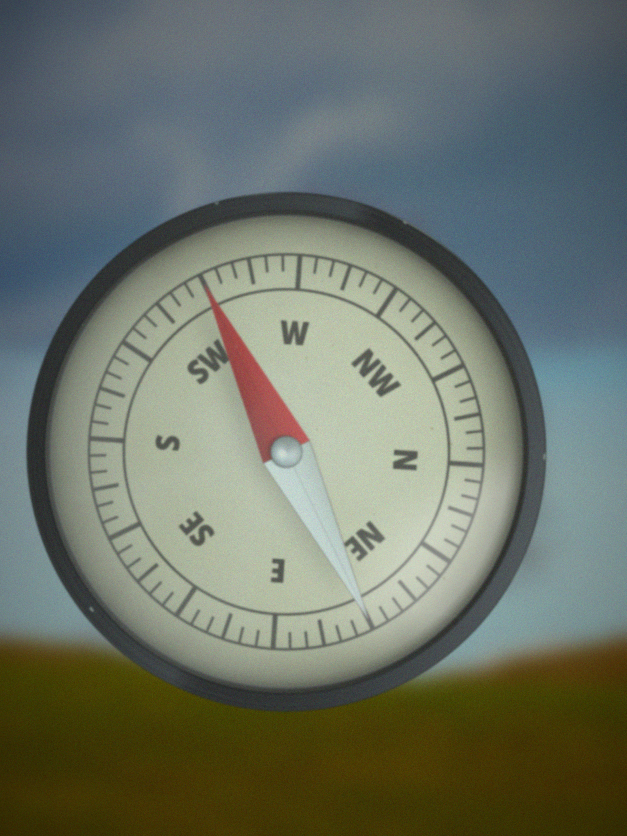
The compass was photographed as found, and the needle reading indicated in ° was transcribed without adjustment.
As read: 240 °
